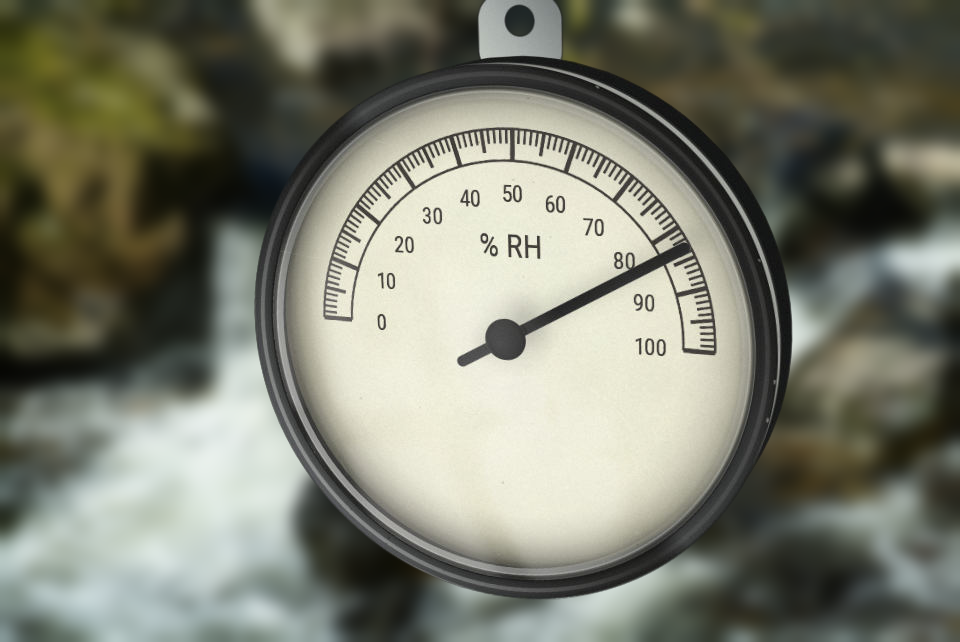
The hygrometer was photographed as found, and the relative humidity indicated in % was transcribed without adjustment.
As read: 83 %
